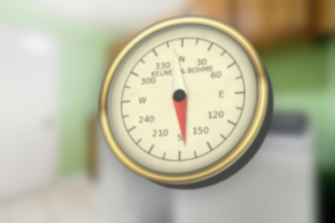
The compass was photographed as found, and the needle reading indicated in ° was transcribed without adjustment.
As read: 172.5 °
